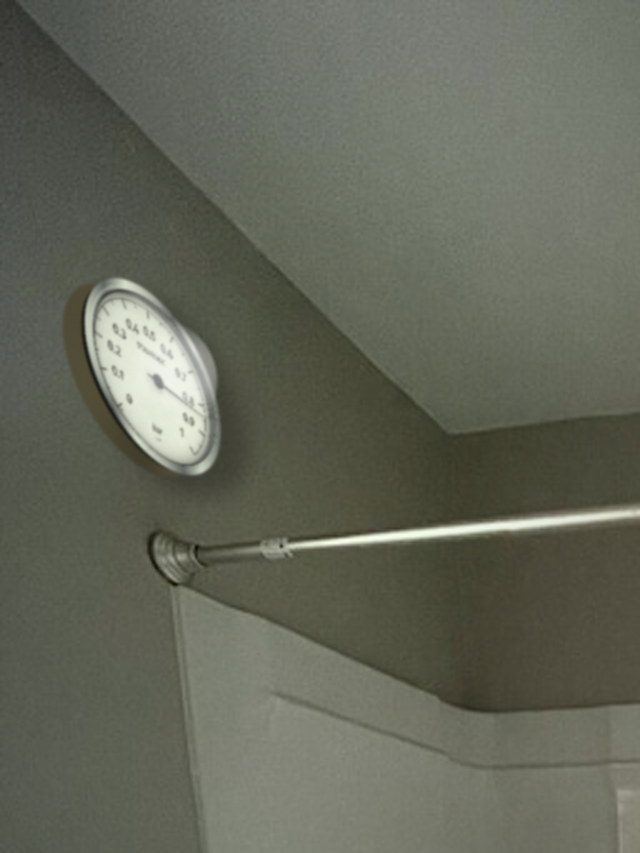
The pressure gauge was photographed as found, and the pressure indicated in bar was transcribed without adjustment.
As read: 0.85 bar
